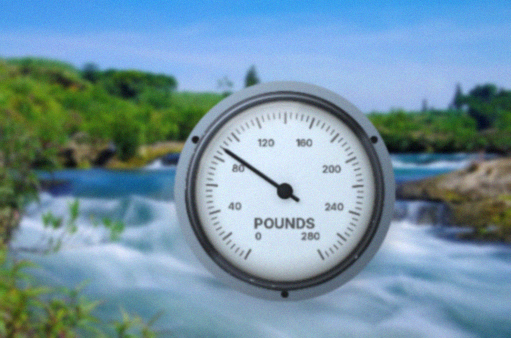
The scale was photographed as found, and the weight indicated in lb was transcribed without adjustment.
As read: 88 lb
